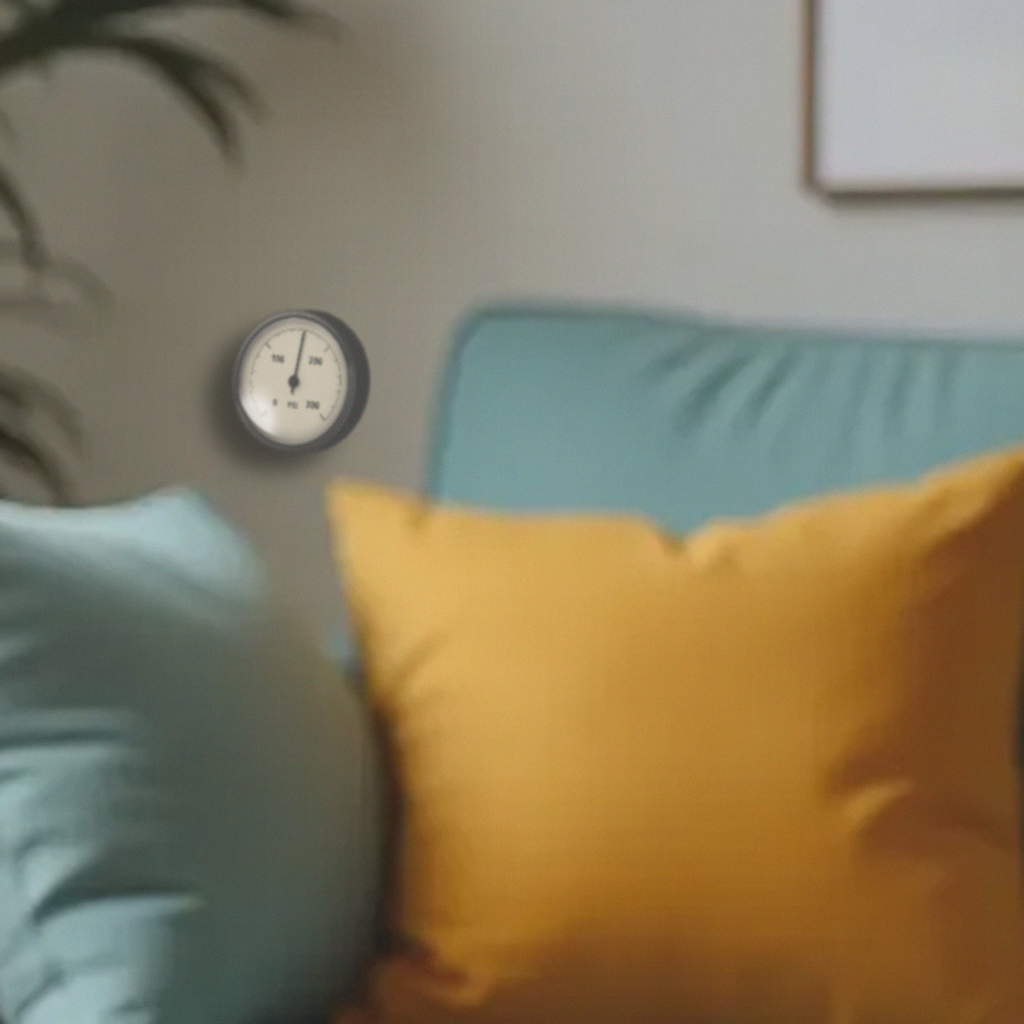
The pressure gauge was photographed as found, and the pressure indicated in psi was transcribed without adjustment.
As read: 160 psi
